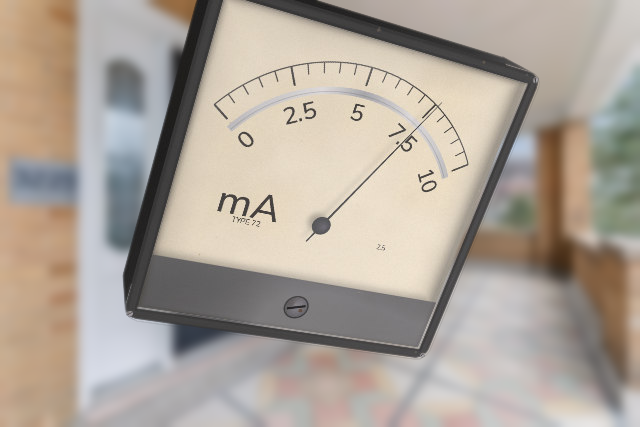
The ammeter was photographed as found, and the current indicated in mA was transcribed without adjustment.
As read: 7.5 mA
